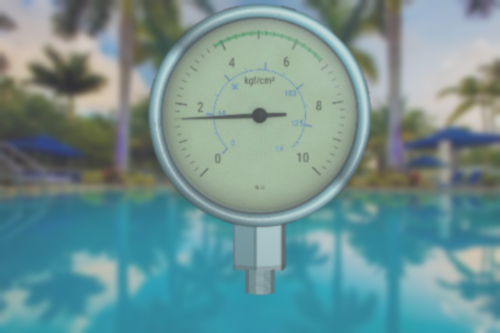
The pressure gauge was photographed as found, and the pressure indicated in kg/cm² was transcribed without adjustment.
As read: 1.6 kg/cm²
